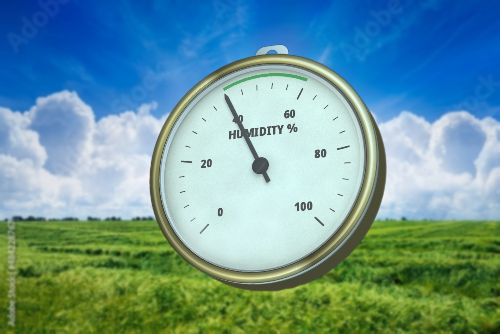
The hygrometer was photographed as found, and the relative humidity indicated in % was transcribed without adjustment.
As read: 40 %
